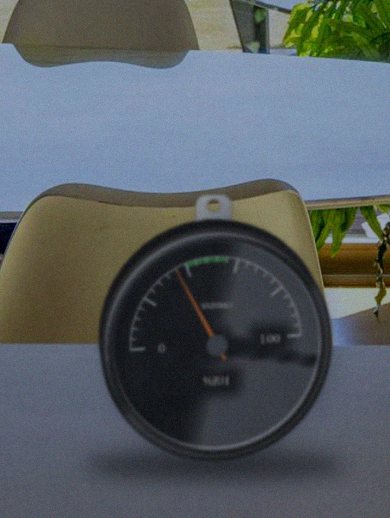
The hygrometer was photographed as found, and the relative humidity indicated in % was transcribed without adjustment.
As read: 36 %
